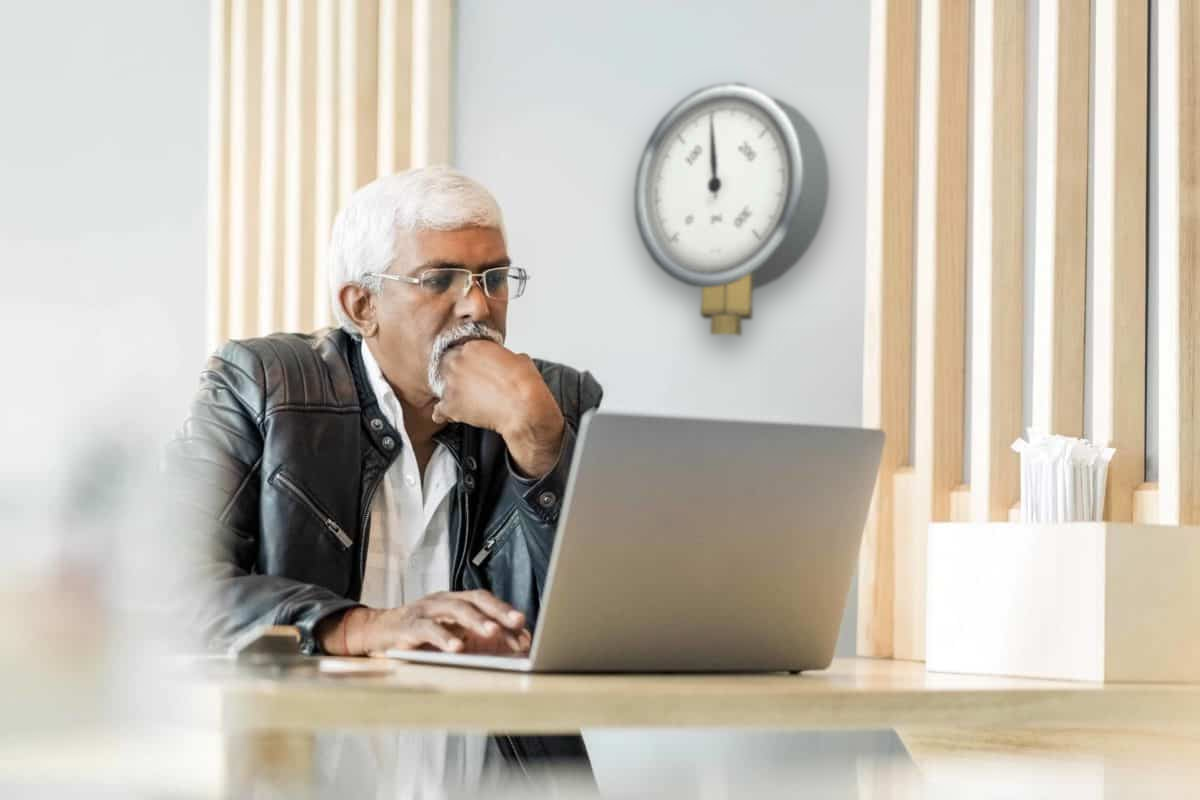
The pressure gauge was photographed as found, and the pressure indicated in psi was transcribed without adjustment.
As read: 140 psi
